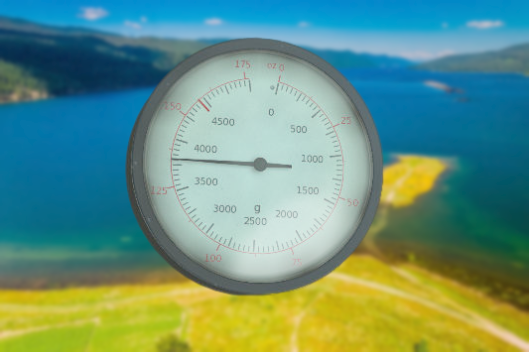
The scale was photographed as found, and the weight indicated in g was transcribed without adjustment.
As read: 3800 g
